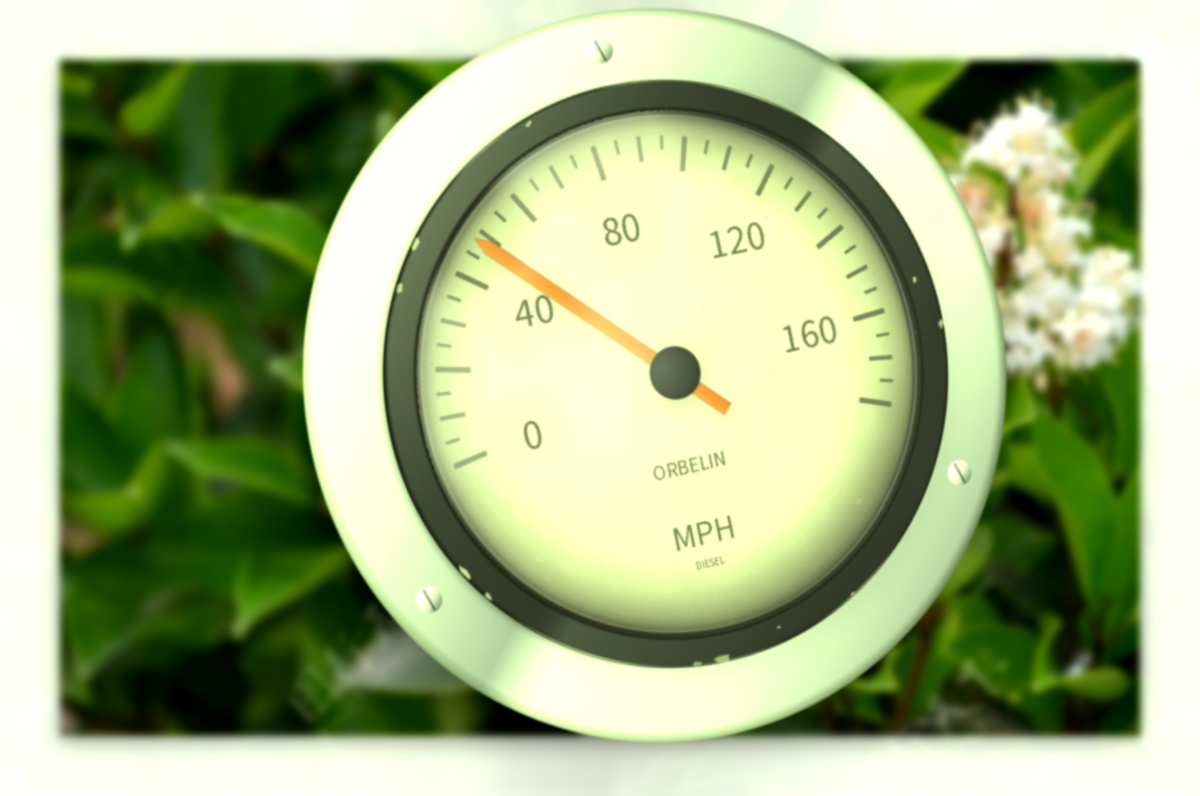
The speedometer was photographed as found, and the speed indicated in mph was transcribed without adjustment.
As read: 47.5 mph
